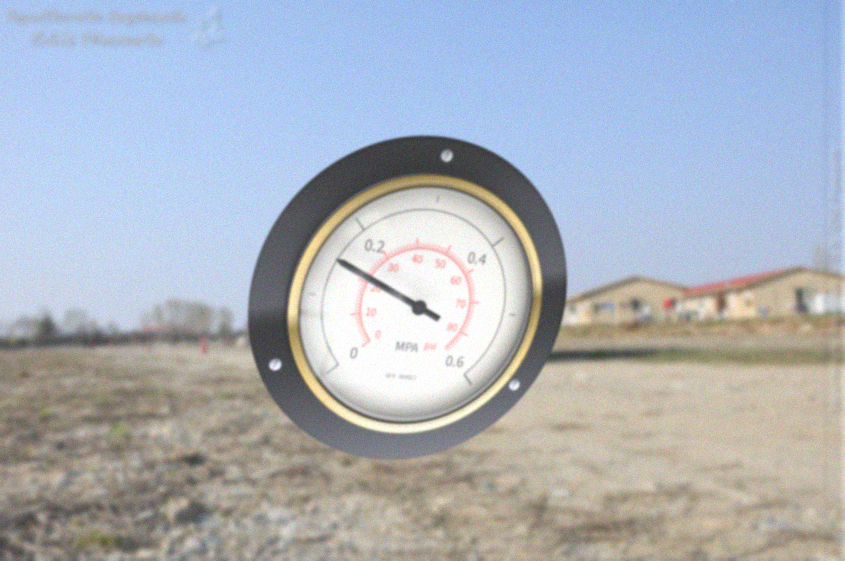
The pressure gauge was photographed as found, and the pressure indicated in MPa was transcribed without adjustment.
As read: 0.15 MPa
